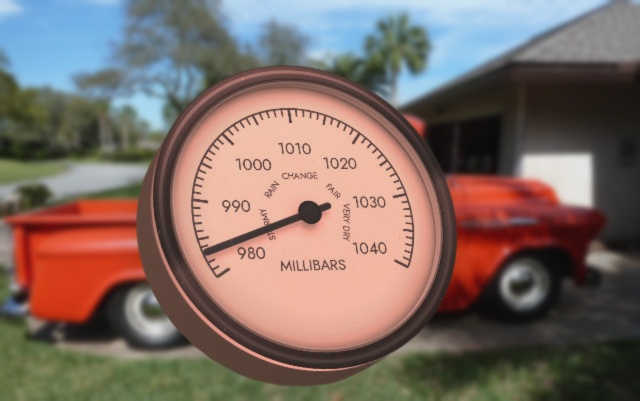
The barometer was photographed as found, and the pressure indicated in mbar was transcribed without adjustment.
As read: 983 mbar
